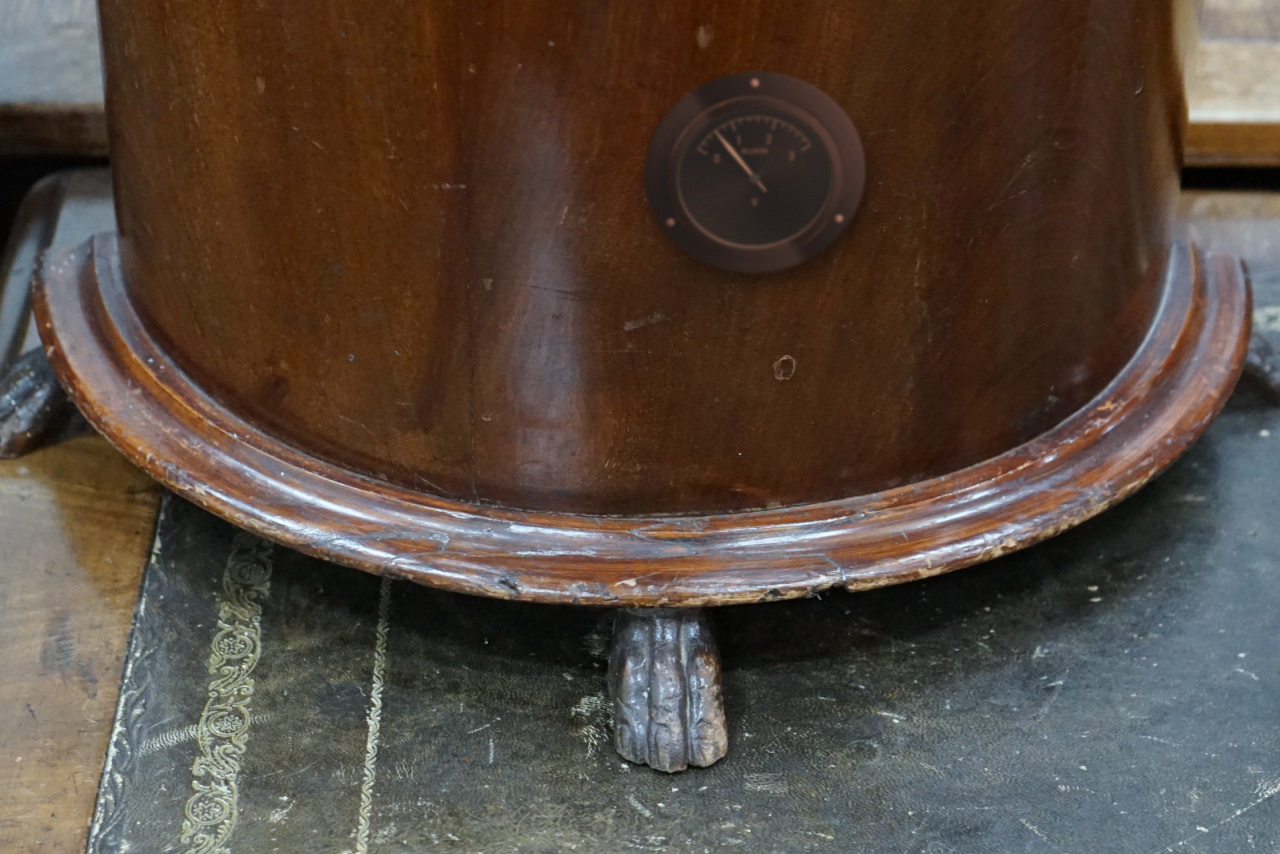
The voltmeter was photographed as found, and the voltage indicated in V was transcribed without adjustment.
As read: 0.6 V
